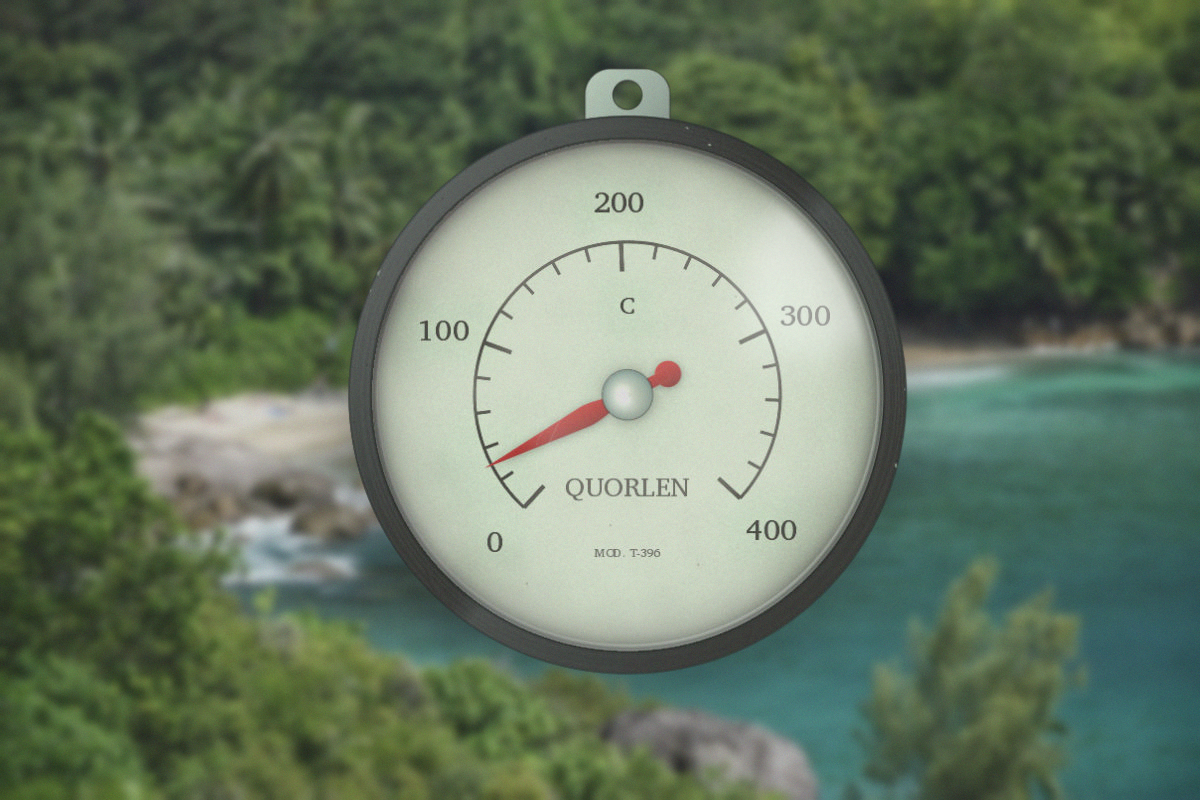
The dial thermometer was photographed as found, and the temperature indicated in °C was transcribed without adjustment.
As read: 30 °C
